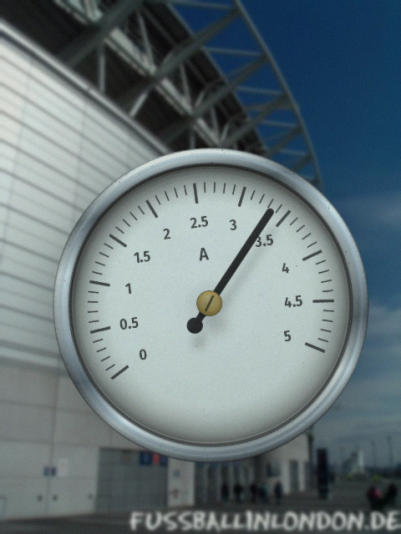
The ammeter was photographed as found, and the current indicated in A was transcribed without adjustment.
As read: 3.35 A
